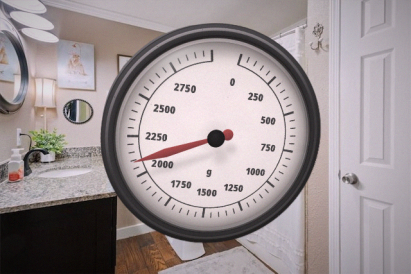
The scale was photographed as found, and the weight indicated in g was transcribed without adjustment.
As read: 2100 g
